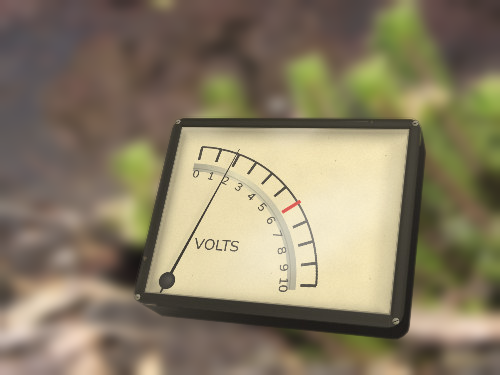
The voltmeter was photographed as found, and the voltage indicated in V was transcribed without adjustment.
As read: 2 V
